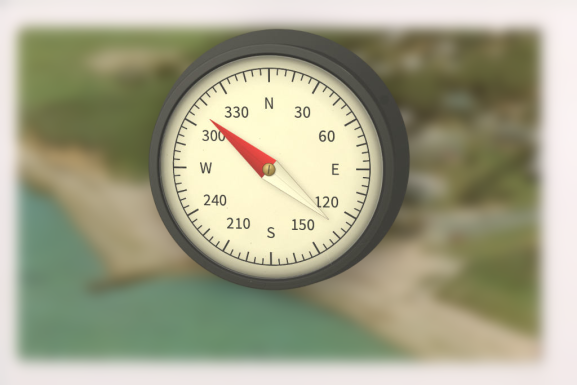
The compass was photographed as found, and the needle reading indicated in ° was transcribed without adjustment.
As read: 310 °
